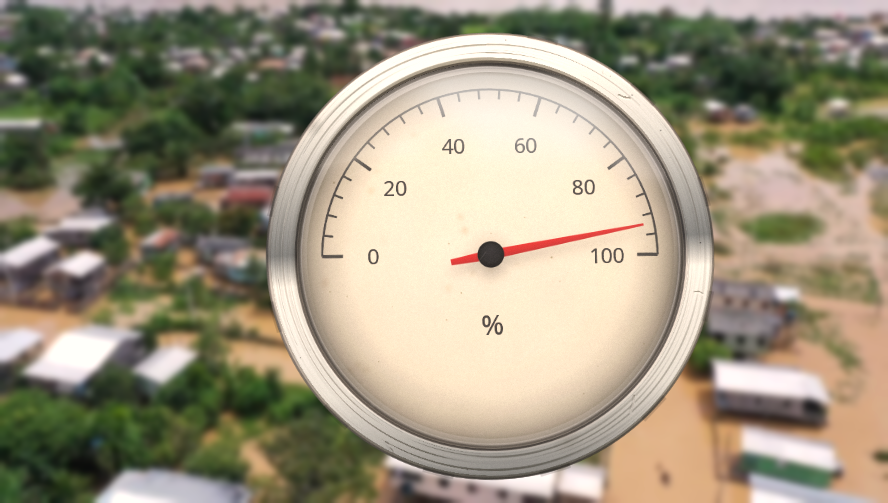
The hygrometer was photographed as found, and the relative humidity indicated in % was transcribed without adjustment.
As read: 94 %
